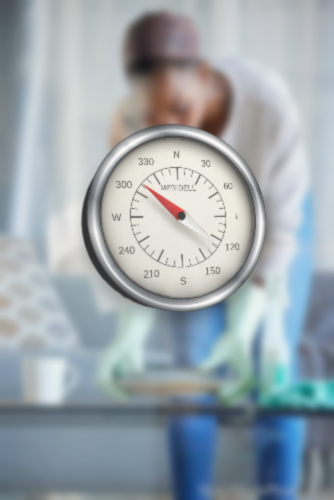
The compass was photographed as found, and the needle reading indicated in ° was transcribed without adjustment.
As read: 310 °
